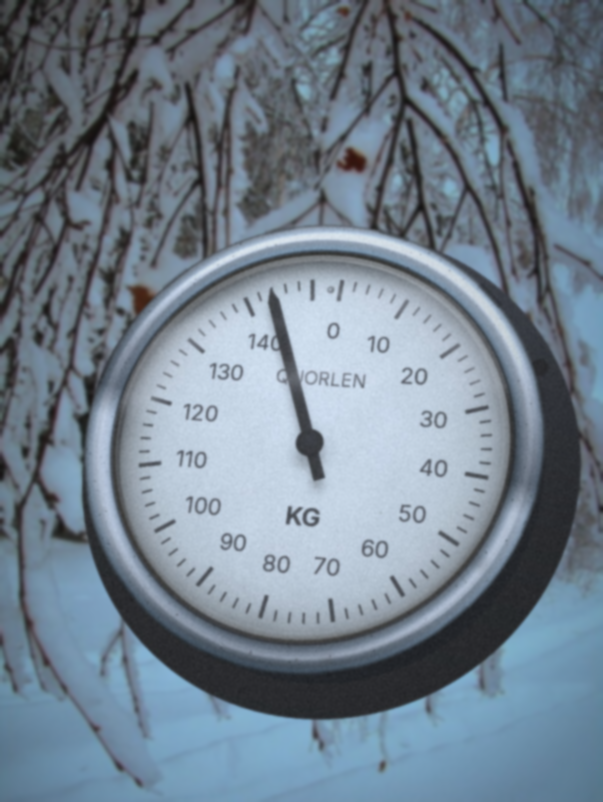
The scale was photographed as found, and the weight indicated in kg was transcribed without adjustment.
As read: 144 kg
